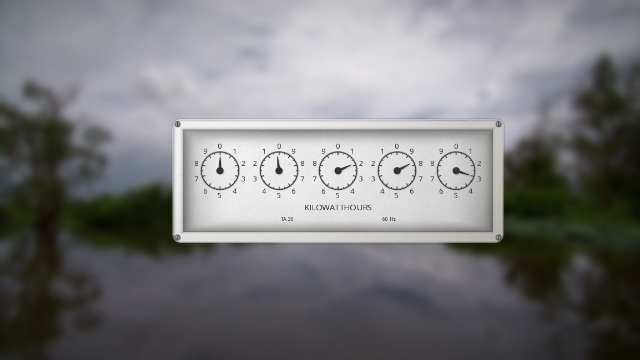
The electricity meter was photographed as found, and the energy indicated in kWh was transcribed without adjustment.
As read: 183 kWh
